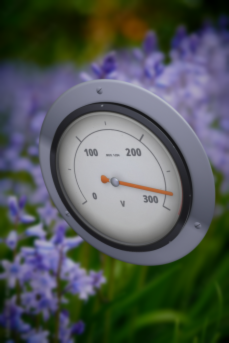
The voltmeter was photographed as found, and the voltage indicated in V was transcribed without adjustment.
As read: 275 V
